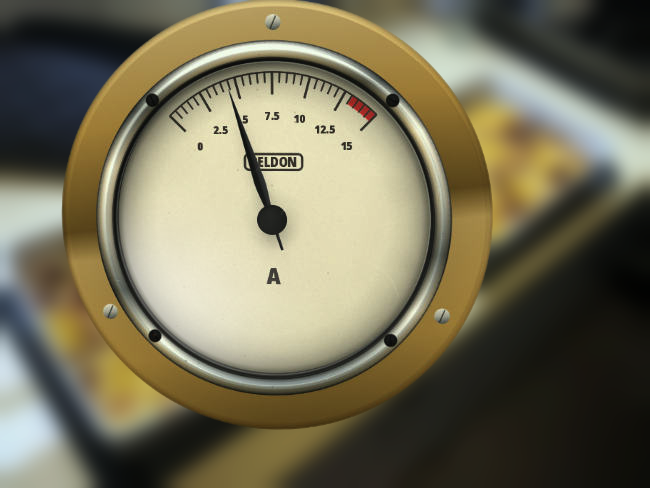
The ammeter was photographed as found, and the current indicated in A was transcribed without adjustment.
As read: 4.5 A
